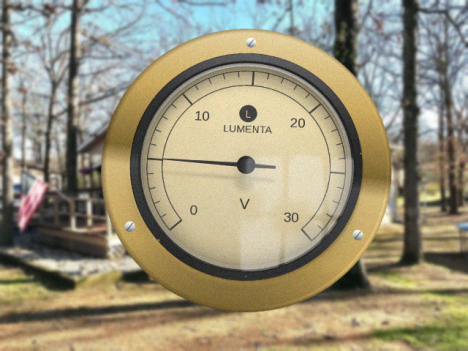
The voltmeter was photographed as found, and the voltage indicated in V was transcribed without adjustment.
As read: 5 V
